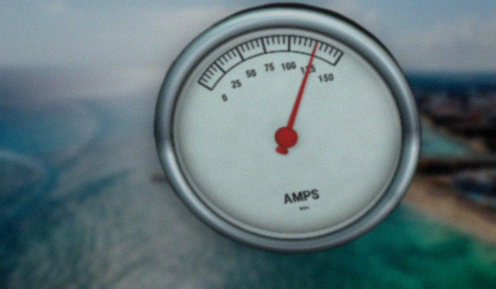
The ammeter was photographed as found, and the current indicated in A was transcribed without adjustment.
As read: 125 A
